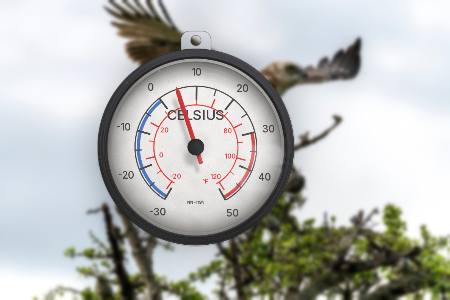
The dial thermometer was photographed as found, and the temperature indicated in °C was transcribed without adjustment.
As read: 5 °C
